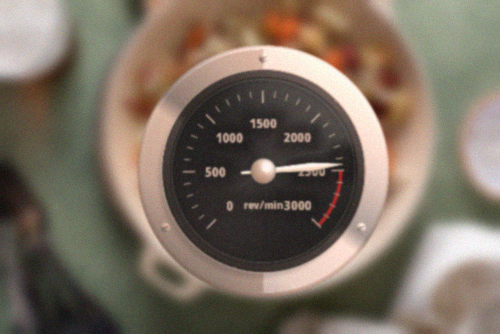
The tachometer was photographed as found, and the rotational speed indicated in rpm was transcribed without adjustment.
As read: 2450 rpm
